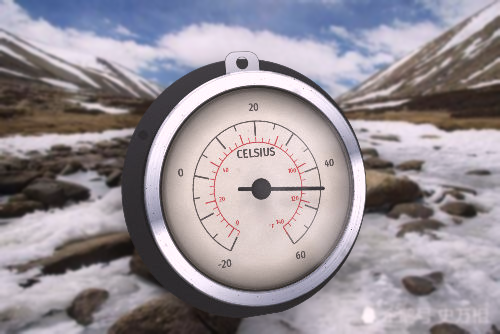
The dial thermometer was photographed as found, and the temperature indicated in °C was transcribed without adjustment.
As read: 45 °C
